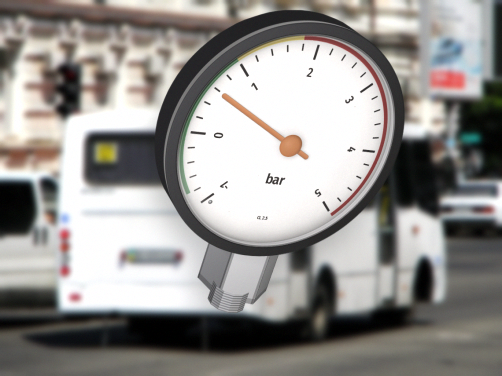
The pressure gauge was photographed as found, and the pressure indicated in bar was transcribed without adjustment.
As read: 0.6 bar
